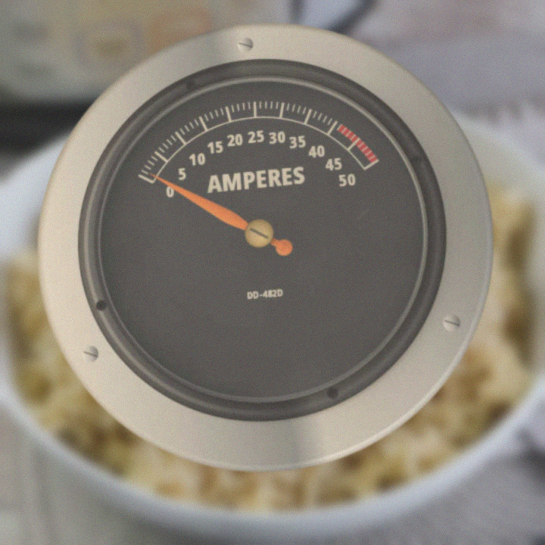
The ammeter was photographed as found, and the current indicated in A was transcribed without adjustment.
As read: 1 A
